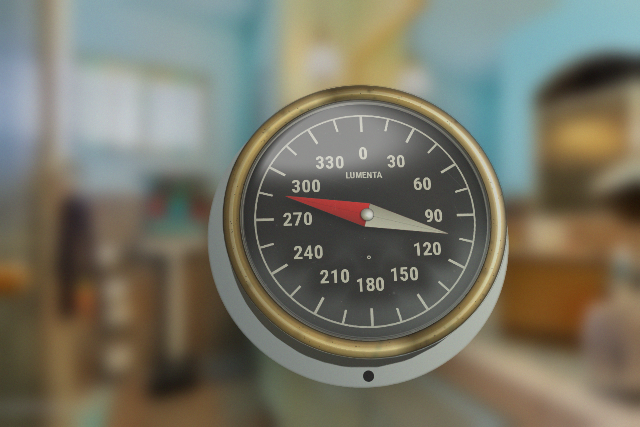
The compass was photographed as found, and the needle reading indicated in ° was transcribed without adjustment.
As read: 285 °
